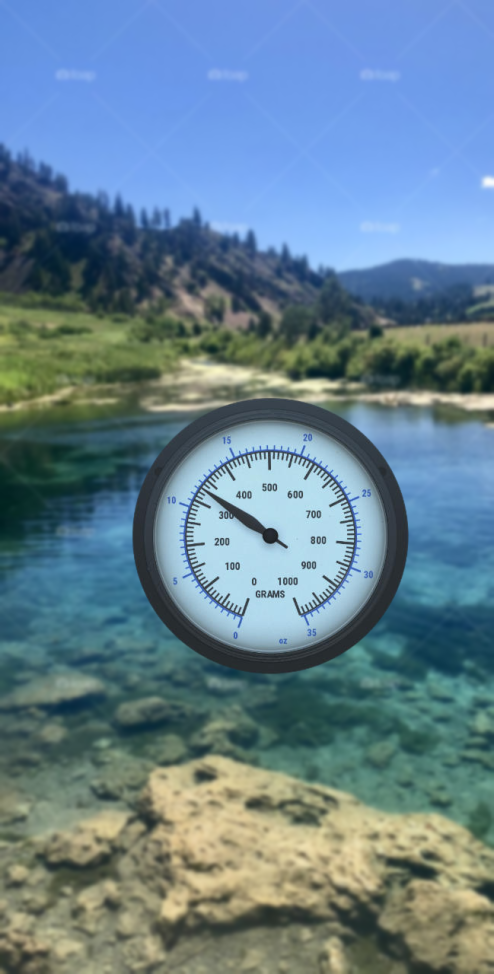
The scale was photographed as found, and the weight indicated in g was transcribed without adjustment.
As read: 330 g
